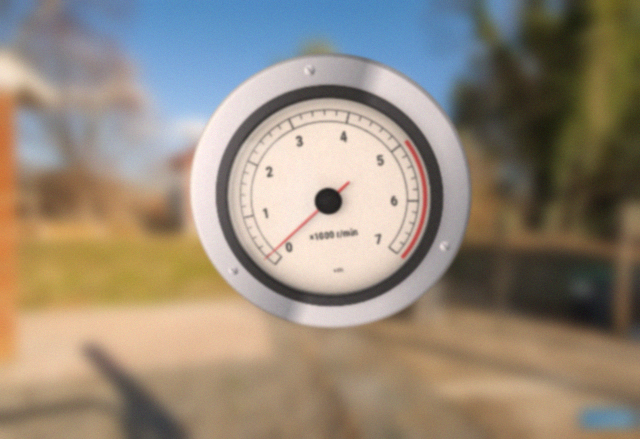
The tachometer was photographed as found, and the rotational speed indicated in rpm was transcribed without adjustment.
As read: 200 rpm
